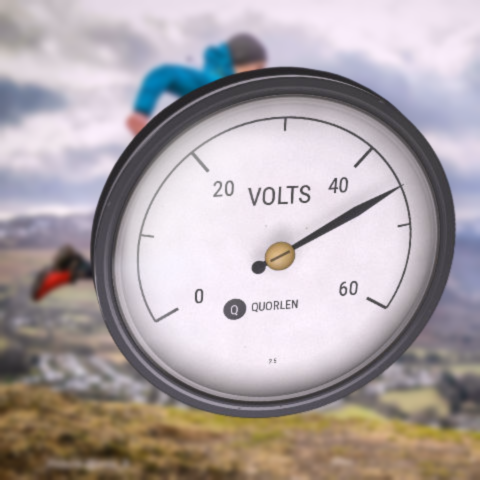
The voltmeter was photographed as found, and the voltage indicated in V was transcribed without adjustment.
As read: 45 V
